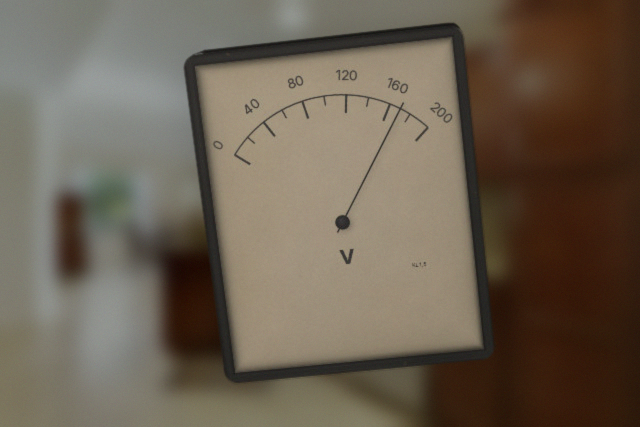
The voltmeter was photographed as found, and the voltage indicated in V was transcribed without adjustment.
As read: 170 V
